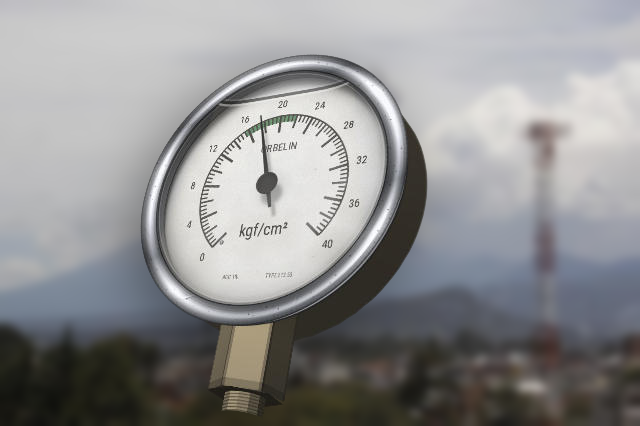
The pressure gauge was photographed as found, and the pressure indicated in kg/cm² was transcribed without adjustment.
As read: 18 kg/cm²
